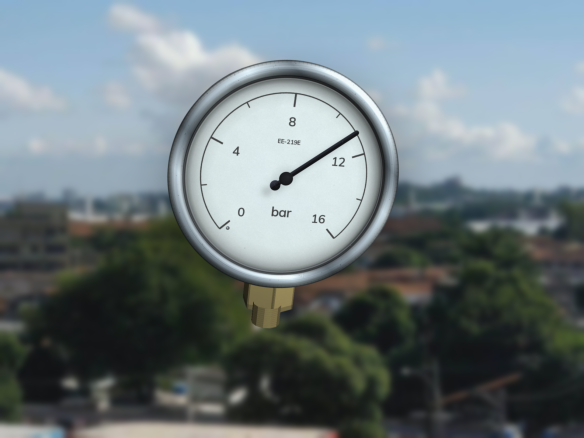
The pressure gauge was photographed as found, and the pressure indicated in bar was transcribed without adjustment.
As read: 11 bar
